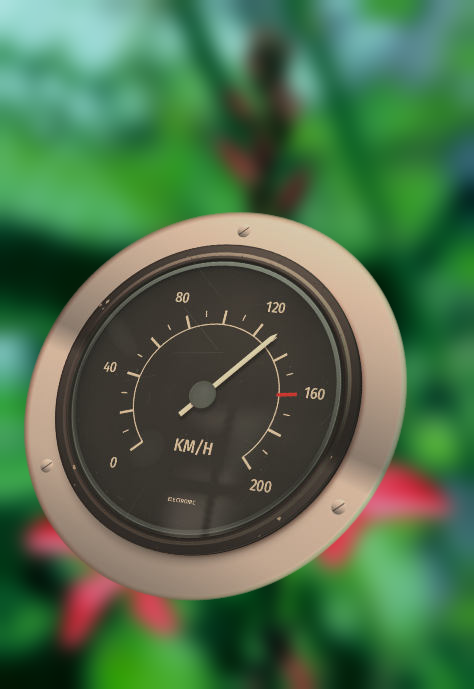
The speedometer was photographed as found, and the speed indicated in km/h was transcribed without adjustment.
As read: 130 km/h
